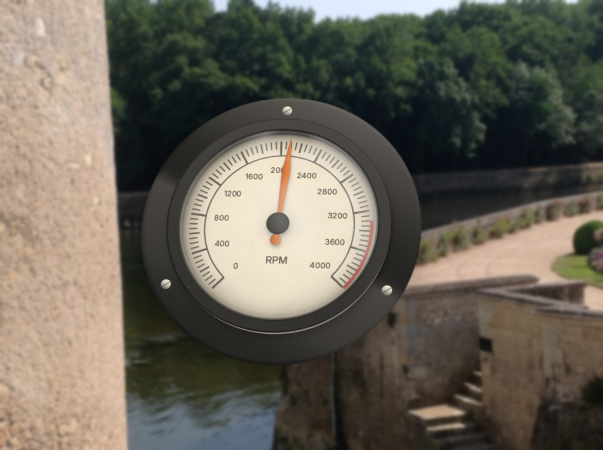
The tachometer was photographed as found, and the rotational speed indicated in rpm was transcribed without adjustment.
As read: 2100 rpm
